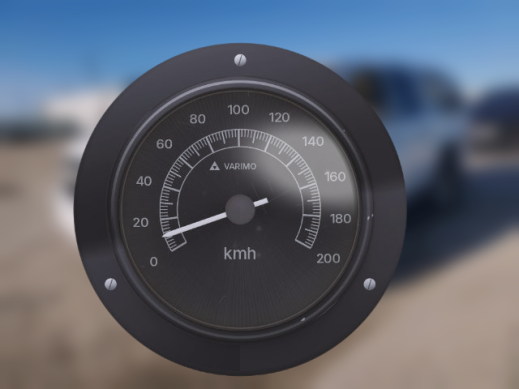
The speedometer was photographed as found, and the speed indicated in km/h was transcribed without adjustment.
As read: 10 km/h
